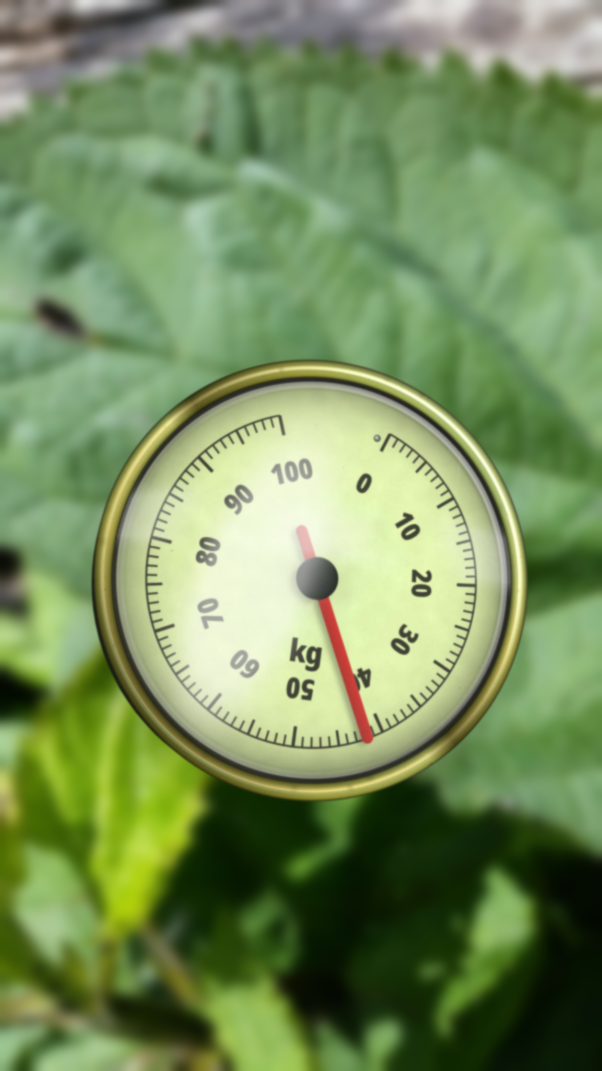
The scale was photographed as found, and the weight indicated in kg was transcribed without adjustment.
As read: 42 kg
